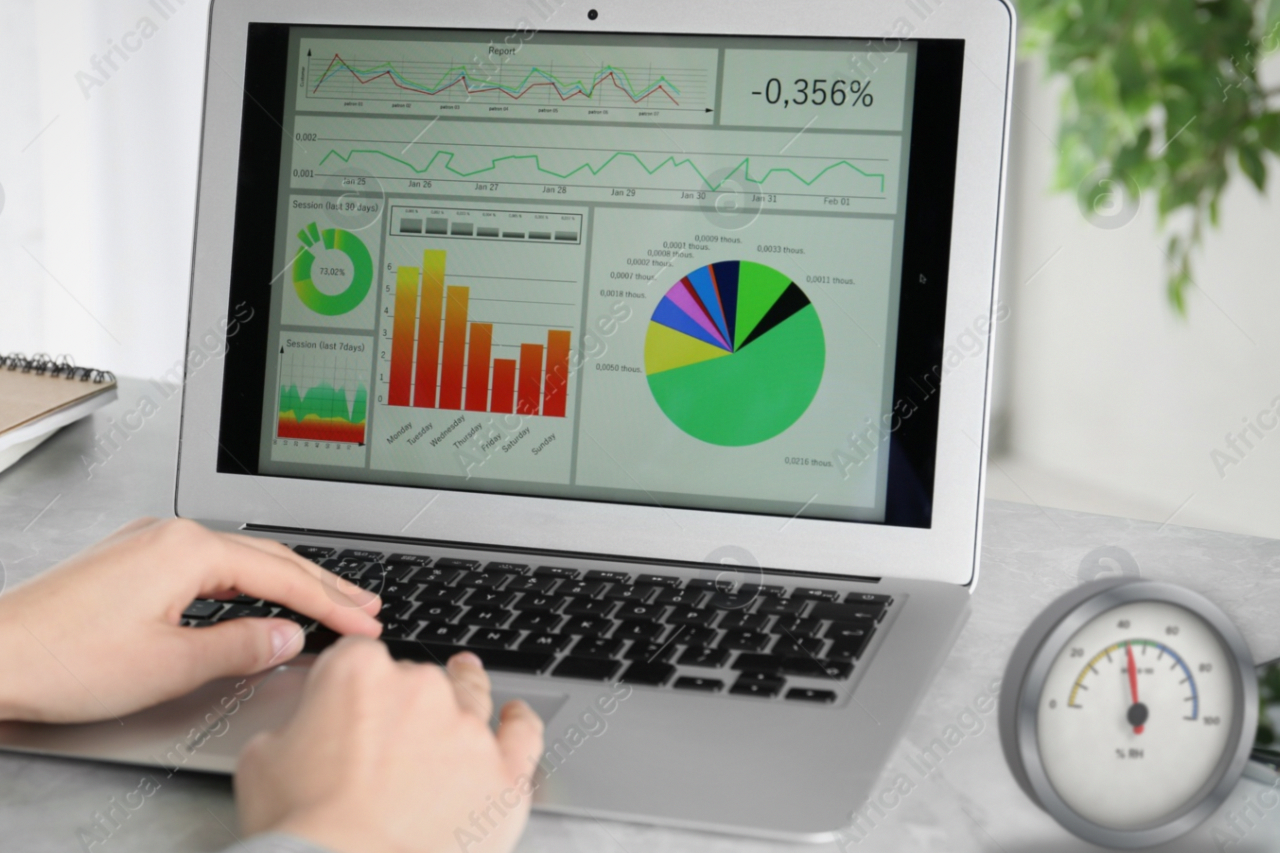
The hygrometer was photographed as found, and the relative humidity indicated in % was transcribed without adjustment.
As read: 40 %
